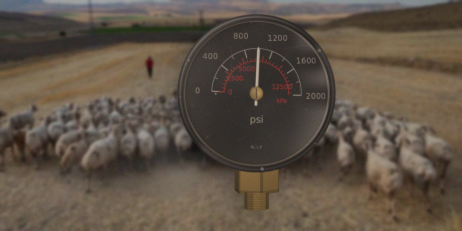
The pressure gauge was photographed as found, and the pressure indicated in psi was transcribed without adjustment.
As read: 1000 psi
